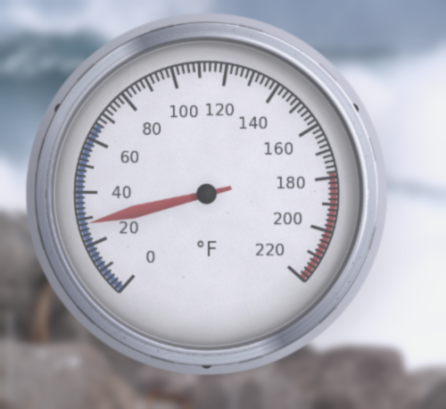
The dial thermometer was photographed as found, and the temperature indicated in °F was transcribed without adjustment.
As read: 28 °F
